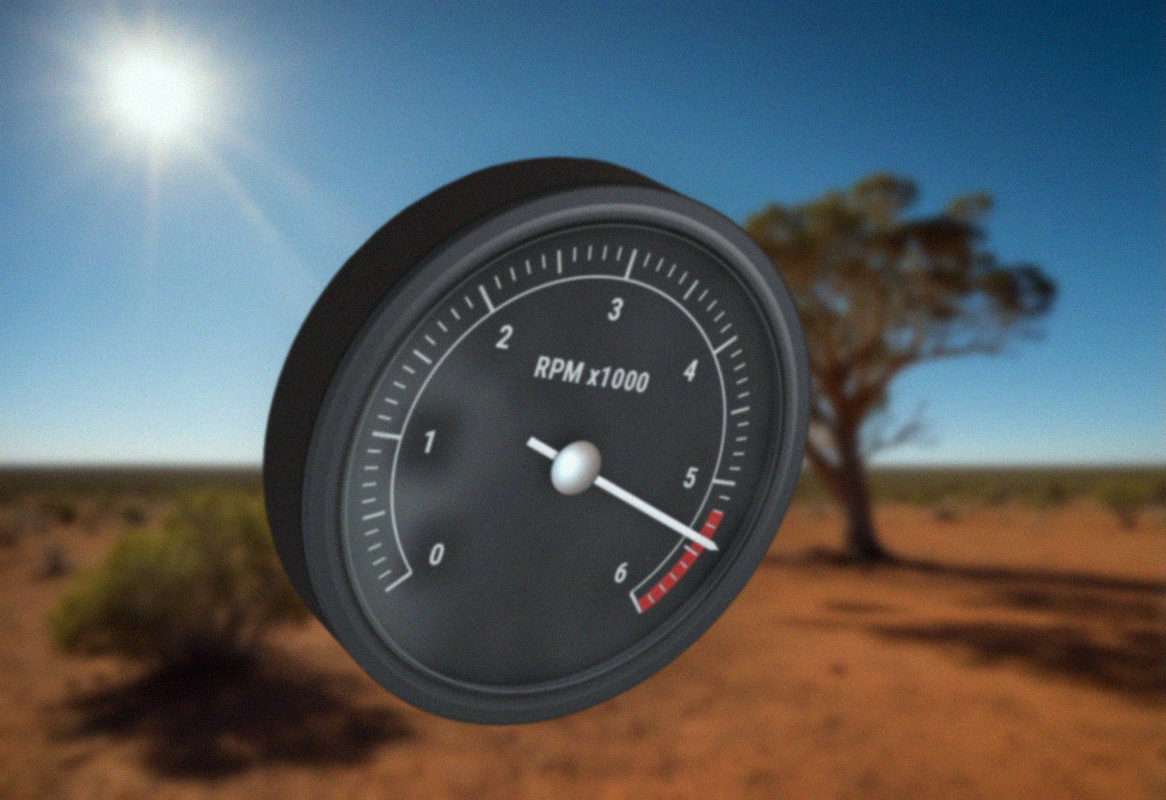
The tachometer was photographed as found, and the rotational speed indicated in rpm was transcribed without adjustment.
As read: 5400 rpm
